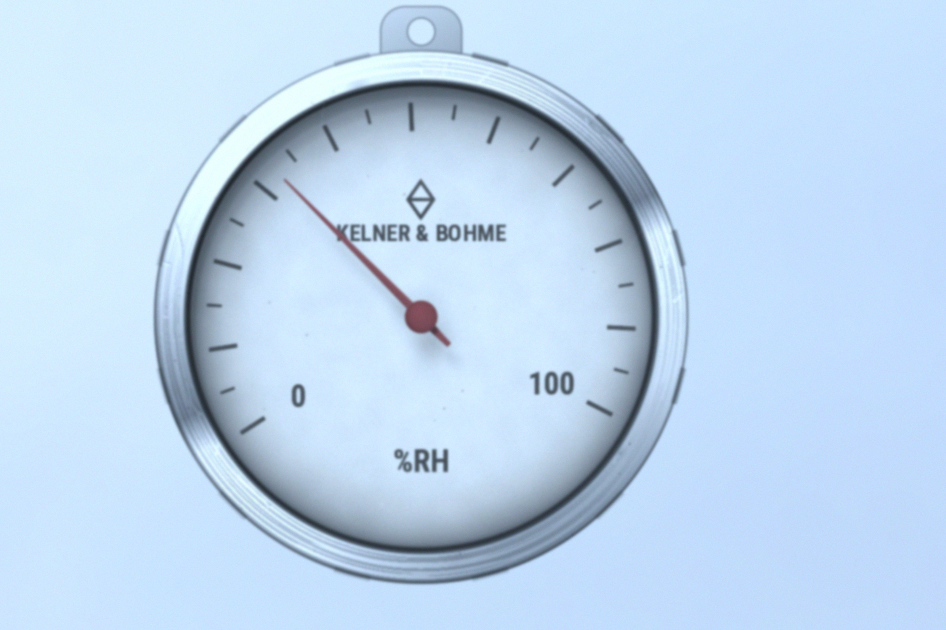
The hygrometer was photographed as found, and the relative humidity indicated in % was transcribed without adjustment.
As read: 32.5 %
